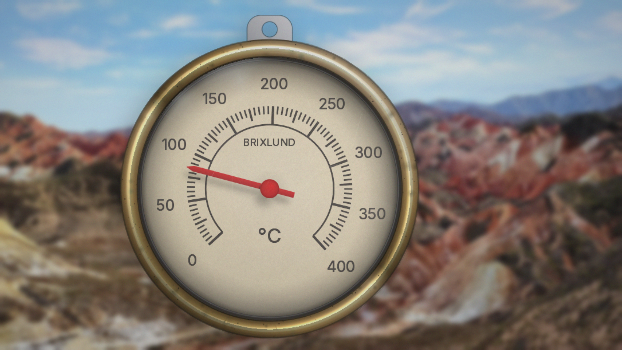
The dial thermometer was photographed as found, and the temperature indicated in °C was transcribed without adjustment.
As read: 85 °C
